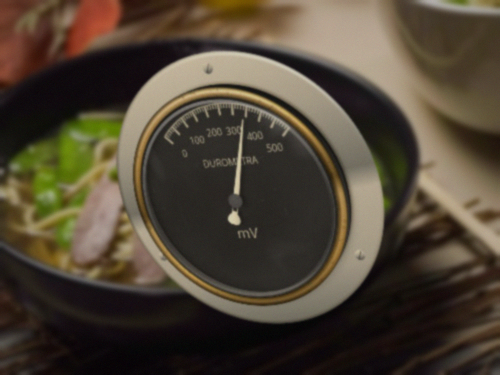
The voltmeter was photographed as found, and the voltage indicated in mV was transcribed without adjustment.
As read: 350 mV
